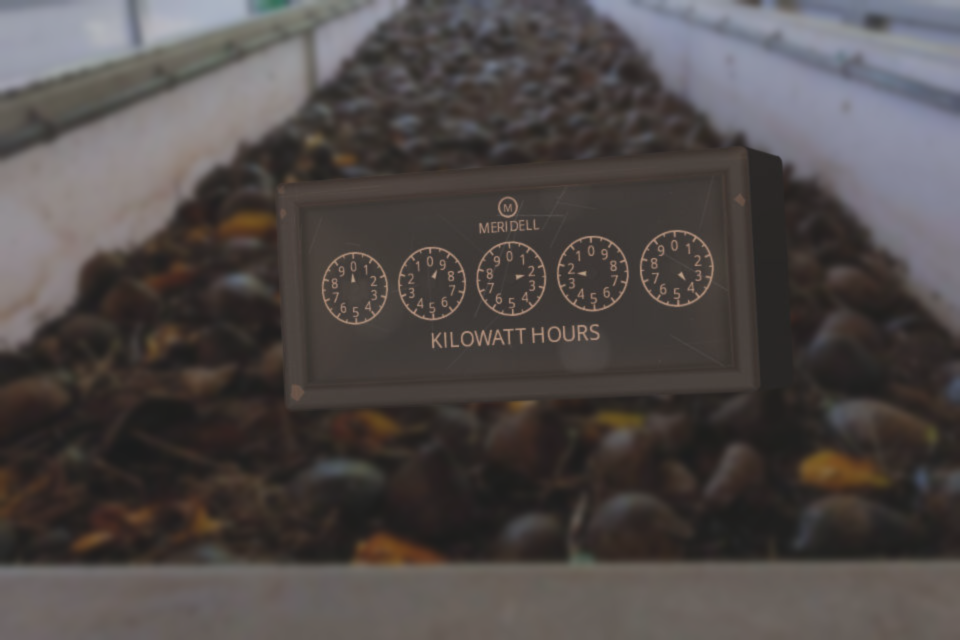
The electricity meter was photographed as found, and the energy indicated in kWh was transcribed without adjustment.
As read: 99224 kWh
